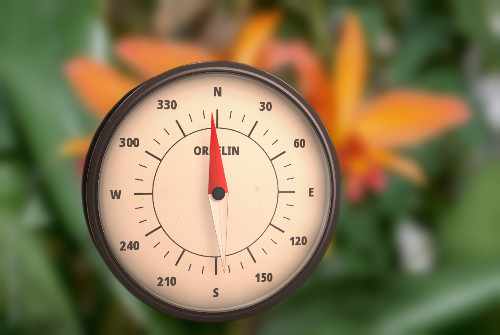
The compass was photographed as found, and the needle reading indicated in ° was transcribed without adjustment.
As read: 355 °
